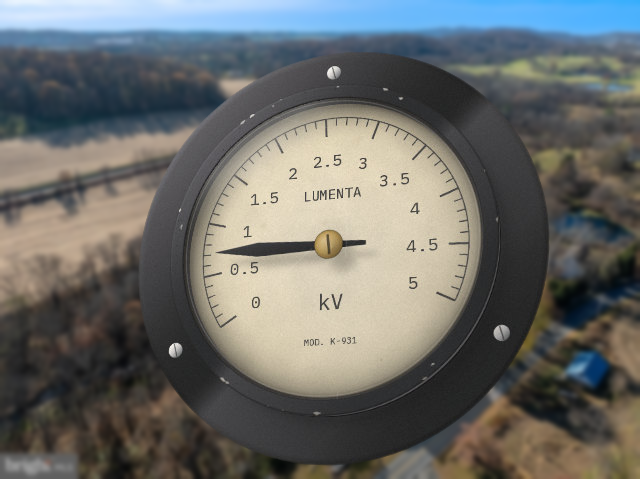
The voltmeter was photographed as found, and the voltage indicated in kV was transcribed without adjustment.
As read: 0.7 kV
